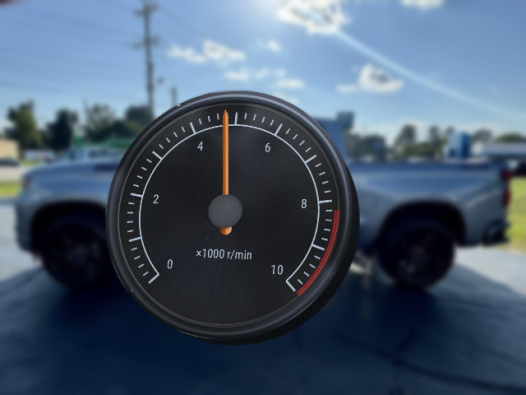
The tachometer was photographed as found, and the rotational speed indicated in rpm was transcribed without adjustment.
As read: 4800 rpm
